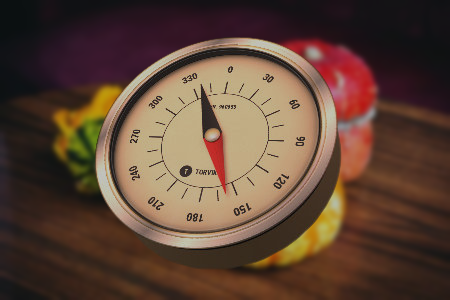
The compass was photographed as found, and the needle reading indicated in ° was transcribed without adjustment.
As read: 157.5 °
